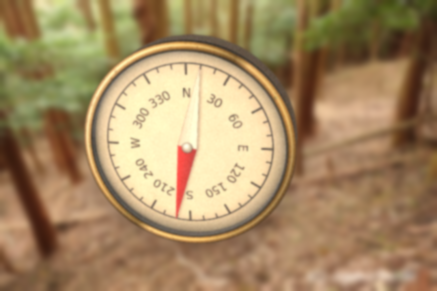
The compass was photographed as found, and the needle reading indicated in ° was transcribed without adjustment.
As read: 190 °
